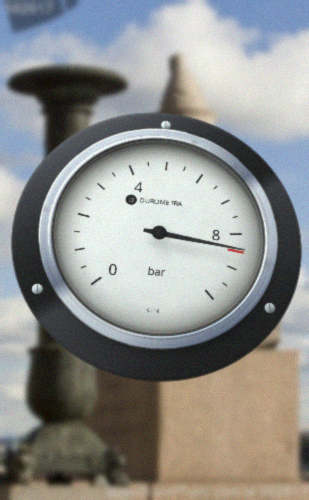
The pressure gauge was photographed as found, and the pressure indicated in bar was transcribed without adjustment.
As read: 8.5 bar
